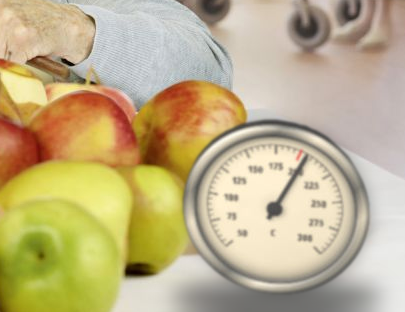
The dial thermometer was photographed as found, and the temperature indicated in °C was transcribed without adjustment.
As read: 200 °C
